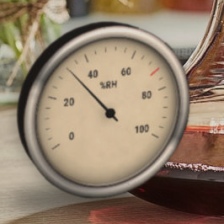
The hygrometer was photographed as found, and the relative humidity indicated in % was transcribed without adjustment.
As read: 32 %
